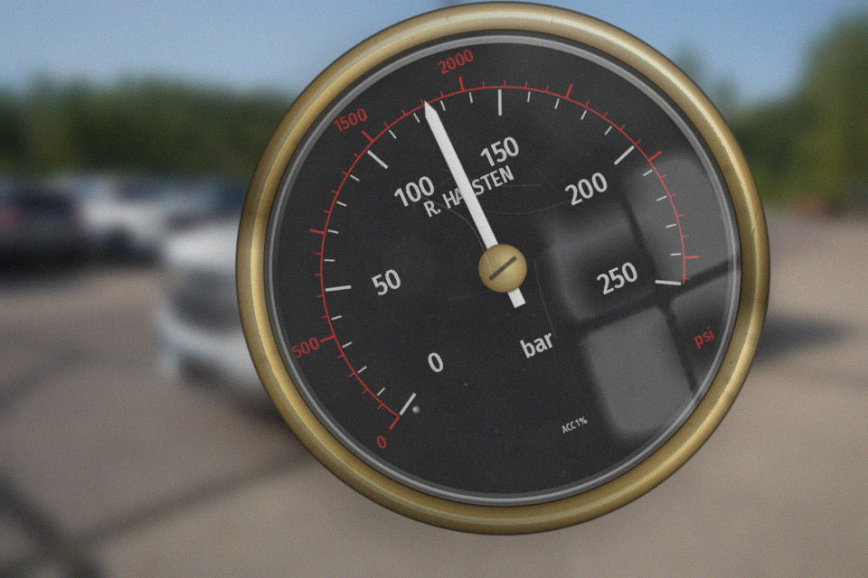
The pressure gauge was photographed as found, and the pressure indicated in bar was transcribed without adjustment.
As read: 125 bar
